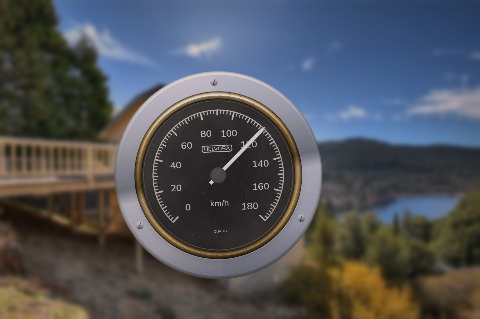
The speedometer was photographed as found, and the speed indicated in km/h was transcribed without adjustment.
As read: 120 km/h
